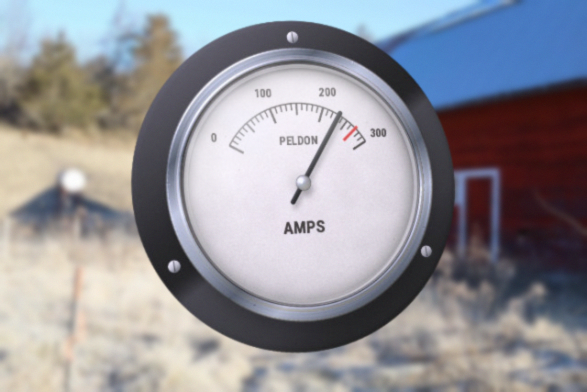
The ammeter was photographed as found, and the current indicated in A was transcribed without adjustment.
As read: 230 A
